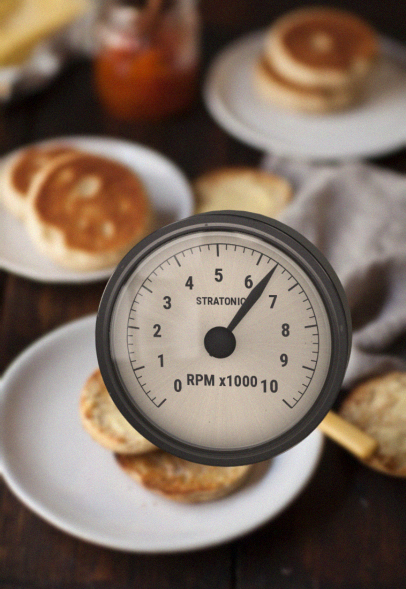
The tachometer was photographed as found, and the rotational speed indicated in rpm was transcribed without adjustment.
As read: 6400 rpm
